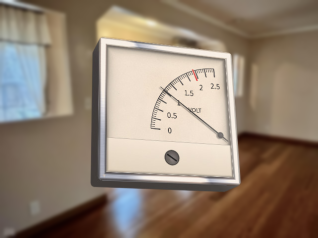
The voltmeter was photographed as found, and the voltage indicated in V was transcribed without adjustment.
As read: 1 V
